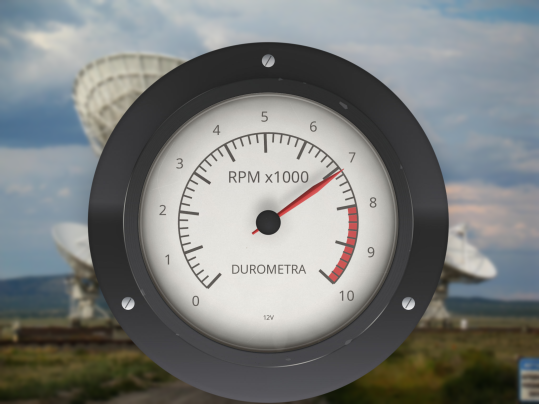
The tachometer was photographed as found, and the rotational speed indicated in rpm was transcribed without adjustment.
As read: 7100 rpm
